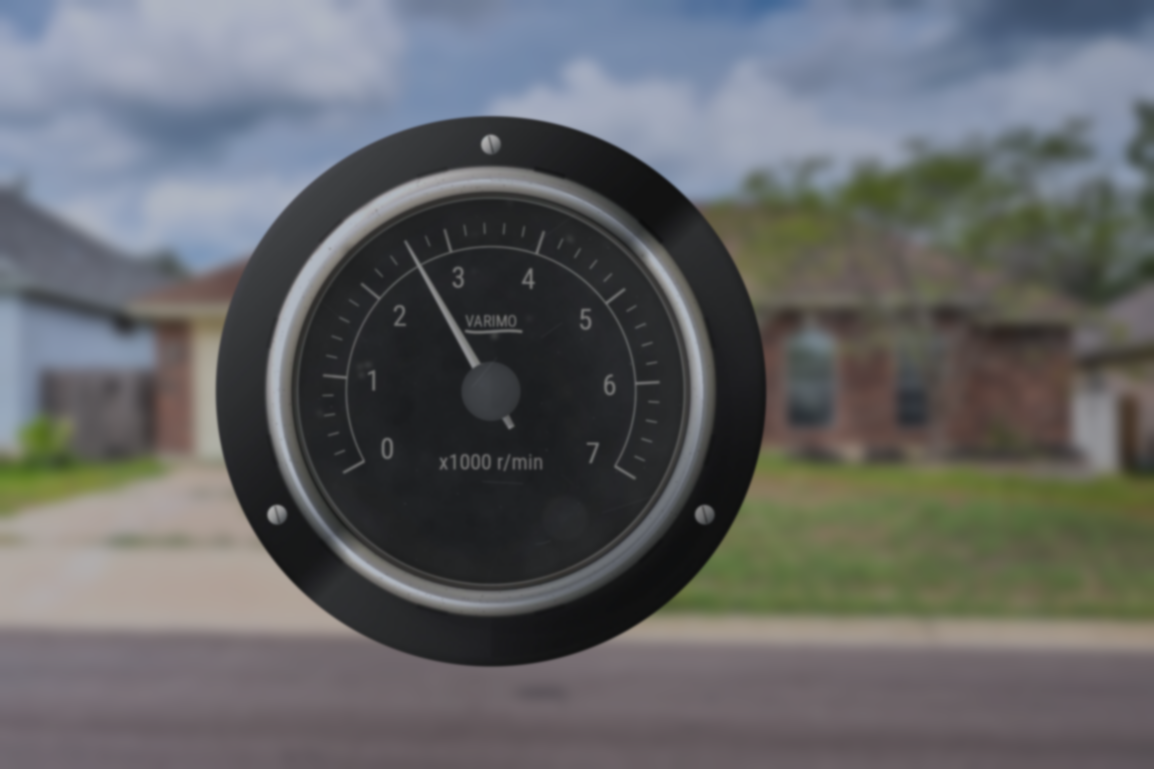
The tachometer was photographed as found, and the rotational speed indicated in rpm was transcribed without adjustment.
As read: 2600 rpm
